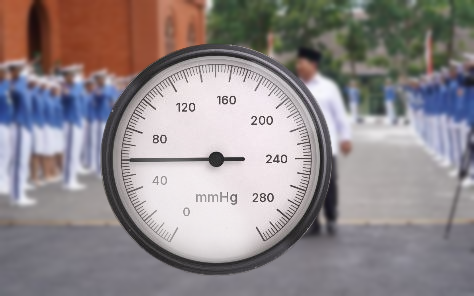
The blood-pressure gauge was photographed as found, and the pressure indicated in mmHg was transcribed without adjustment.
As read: 60 mmHg
